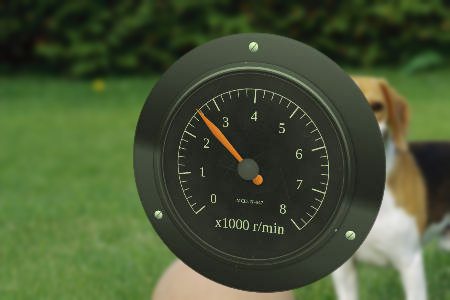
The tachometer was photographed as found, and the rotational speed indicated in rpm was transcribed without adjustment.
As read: 2600 rpm
